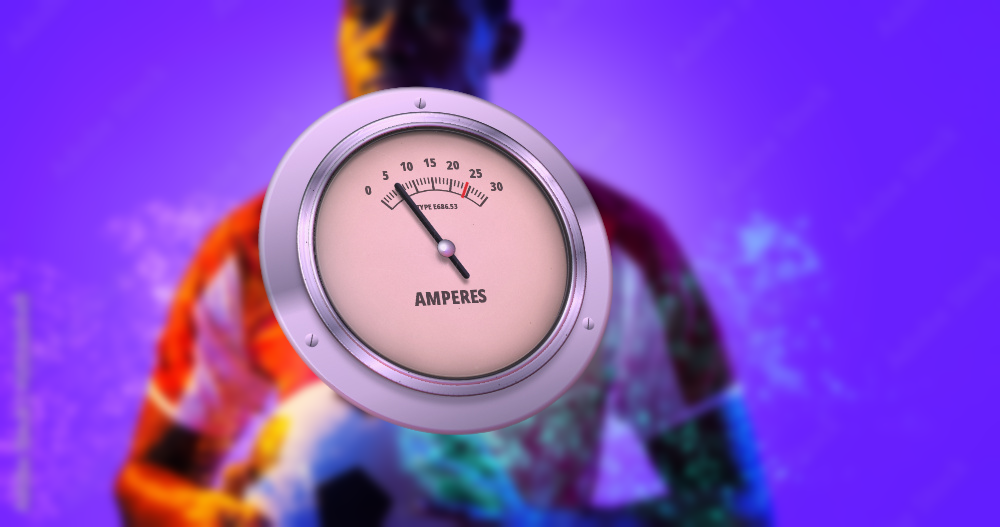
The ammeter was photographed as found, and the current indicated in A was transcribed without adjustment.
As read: 5 A
